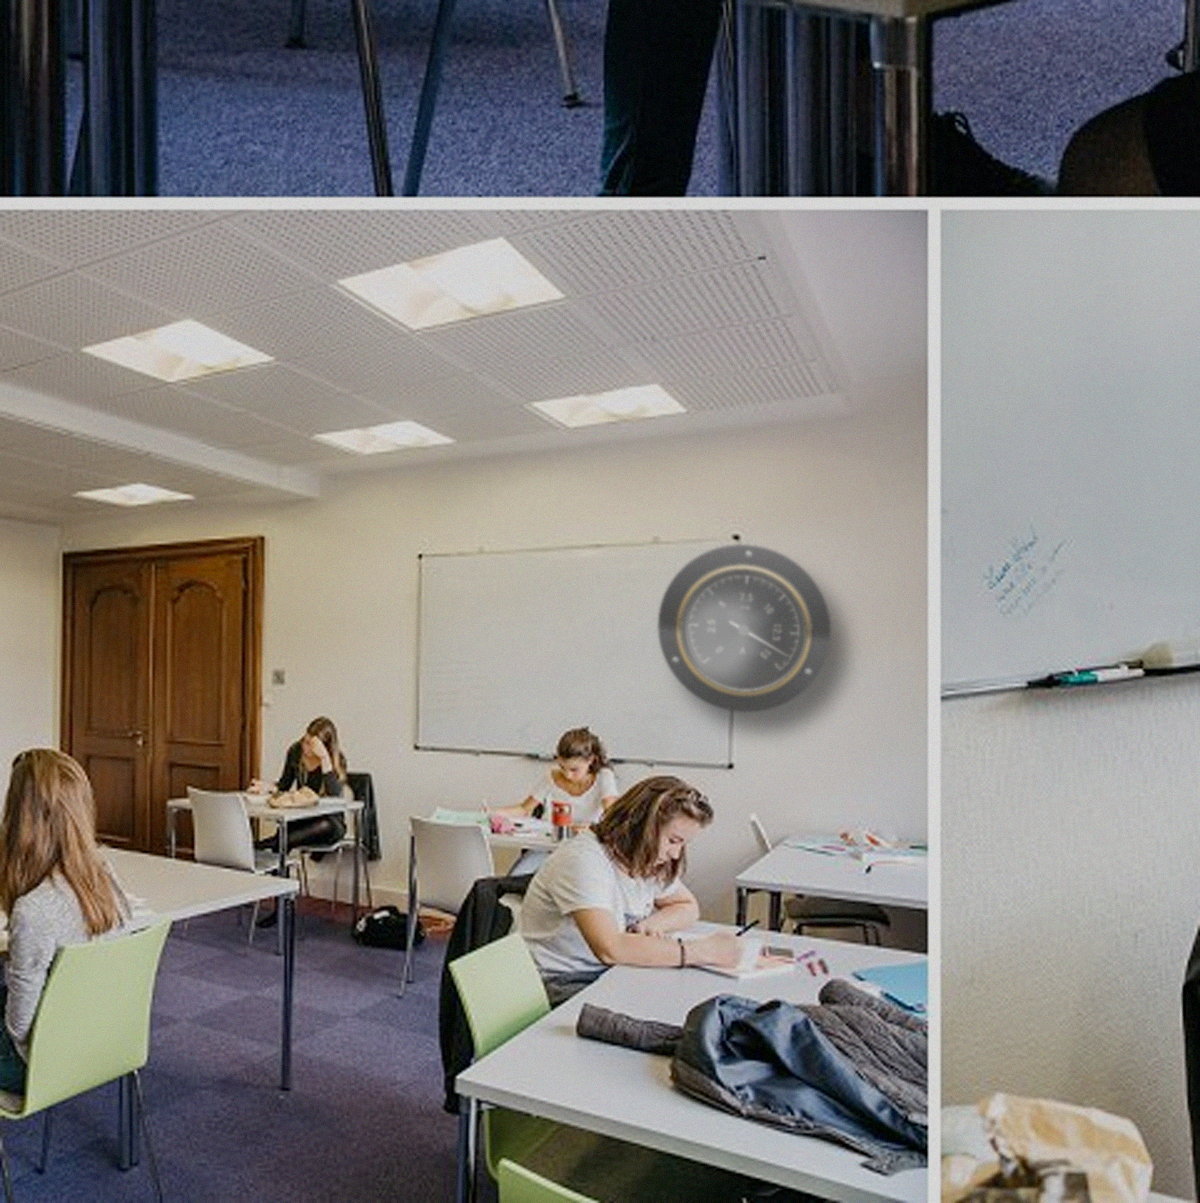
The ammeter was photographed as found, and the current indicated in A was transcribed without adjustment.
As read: 14 A
